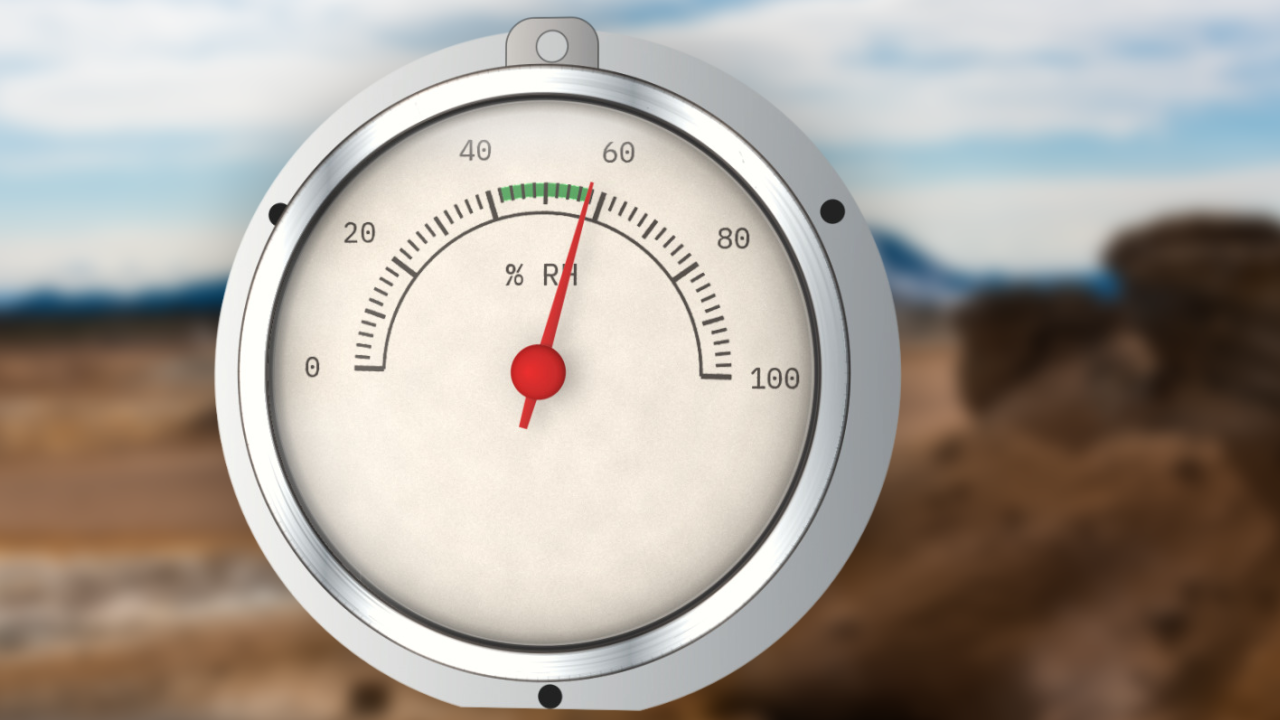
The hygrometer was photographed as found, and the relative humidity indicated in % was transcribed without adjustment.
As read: 58 %
